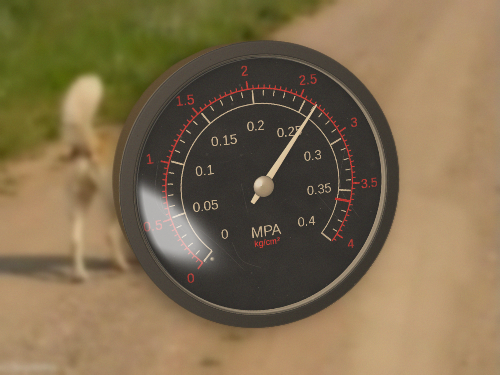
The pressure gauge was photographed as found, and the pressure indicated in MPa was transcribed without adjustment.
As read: 0.26 MPa
